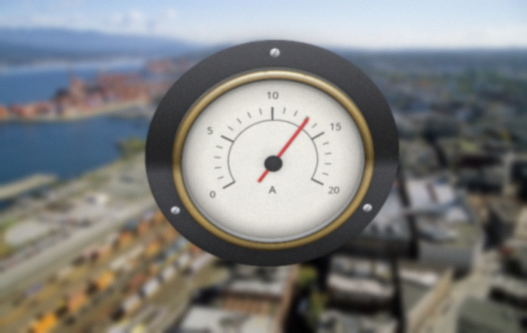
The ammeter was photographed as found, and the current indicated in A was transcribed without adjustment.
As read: 13 A
